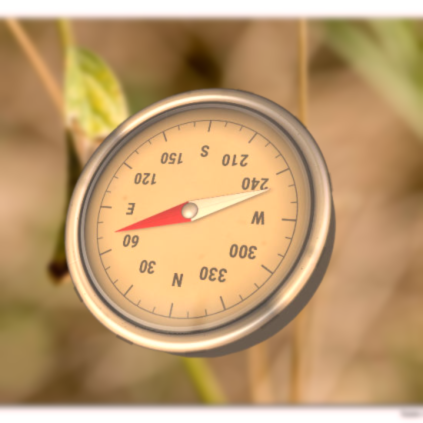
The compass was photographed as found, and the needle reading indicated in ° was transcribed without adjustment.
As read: 70 °
